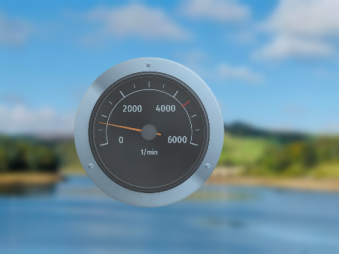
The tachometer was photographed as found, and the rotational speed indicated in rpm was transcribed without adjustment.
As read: 750 rpm
